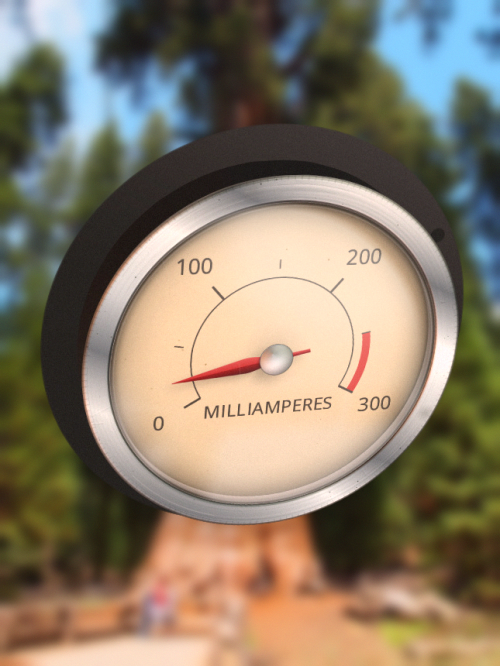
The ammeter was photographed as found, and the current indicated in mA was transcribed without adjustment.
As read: 25 mA
